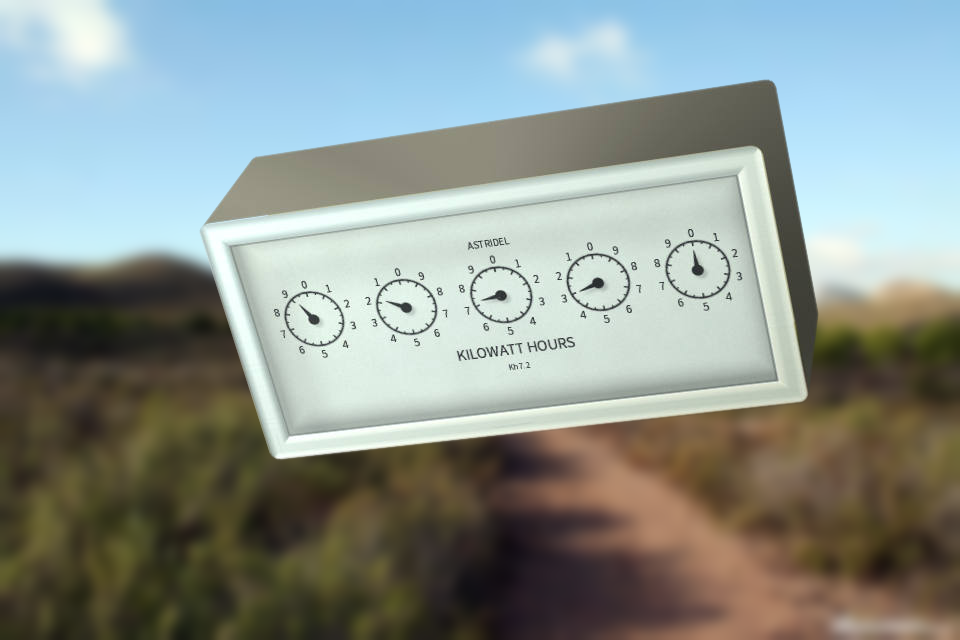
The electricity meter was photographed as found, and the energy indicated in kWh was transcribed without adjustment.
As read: 91730 kWh
